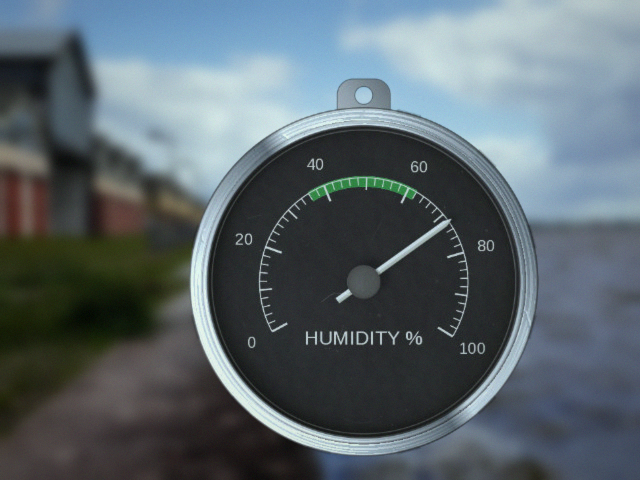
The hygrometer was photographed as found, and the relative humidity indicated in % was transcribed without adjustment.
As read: 72 %
